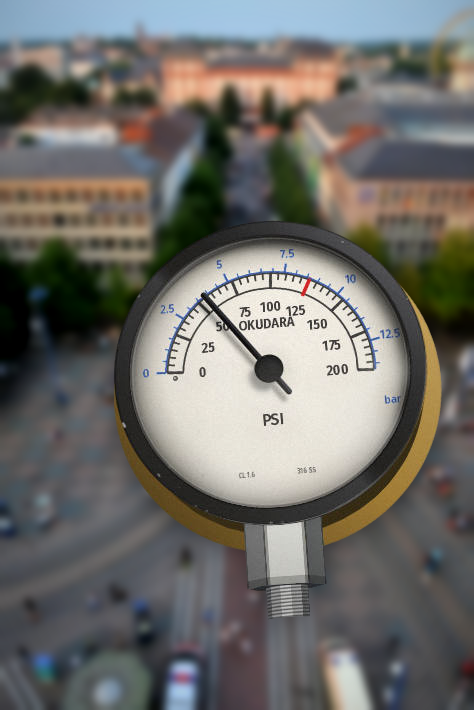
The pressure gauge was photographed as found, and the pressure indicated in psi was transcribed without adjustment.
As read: 55 psi
